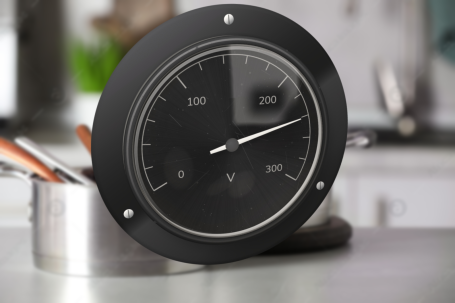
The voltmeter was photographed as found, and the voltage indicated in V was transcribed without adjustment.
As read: 240 V
